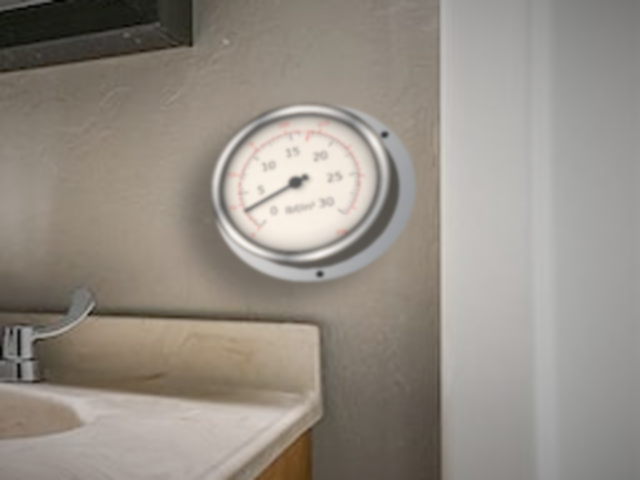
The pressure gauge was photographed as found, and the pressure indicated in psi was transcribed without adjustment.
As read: 2.5 psi
